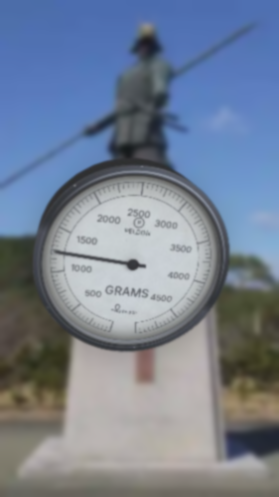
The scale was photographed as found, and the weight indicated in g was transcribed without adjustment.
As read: 1250 g
